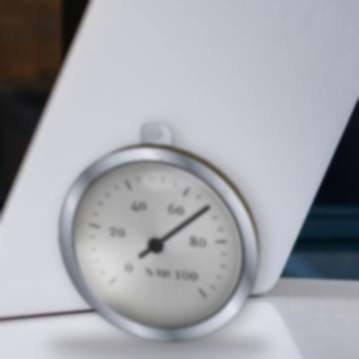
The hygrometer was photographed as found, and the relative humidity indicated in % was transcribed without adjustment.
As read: 68 %
